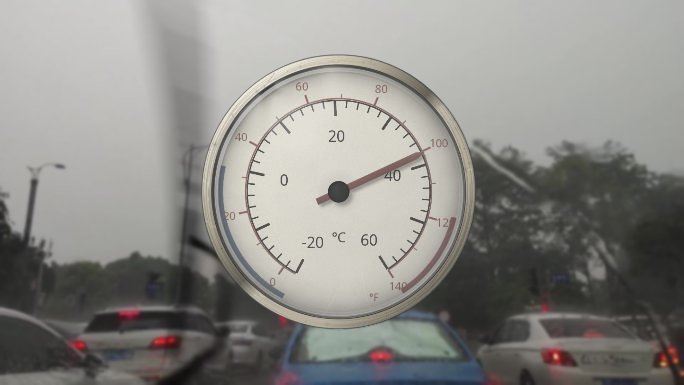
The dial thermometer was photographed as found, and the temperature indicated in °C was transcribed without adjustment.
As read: 38 °C
